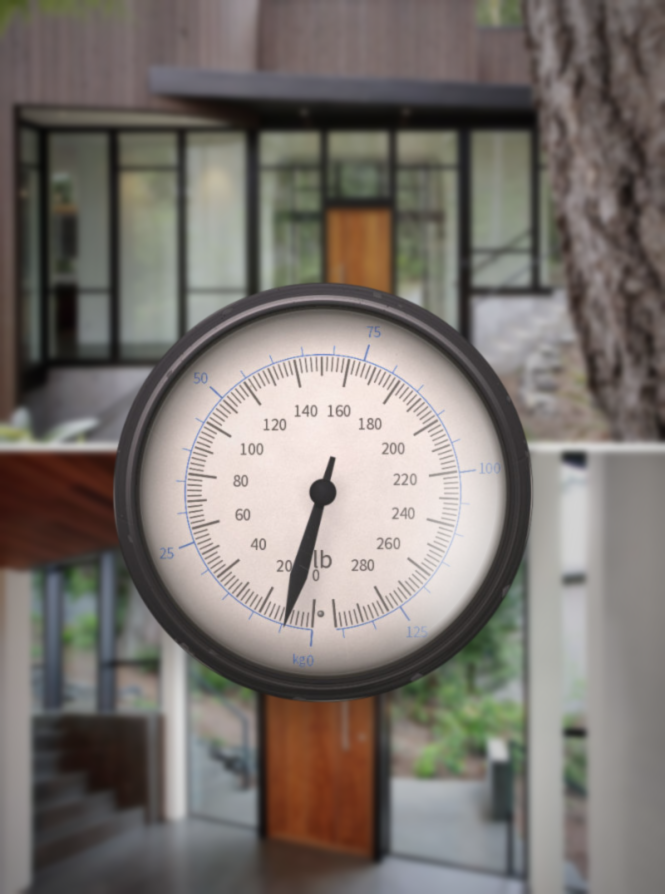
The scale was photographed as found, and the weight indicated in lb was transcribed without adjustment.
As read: 10 lb
